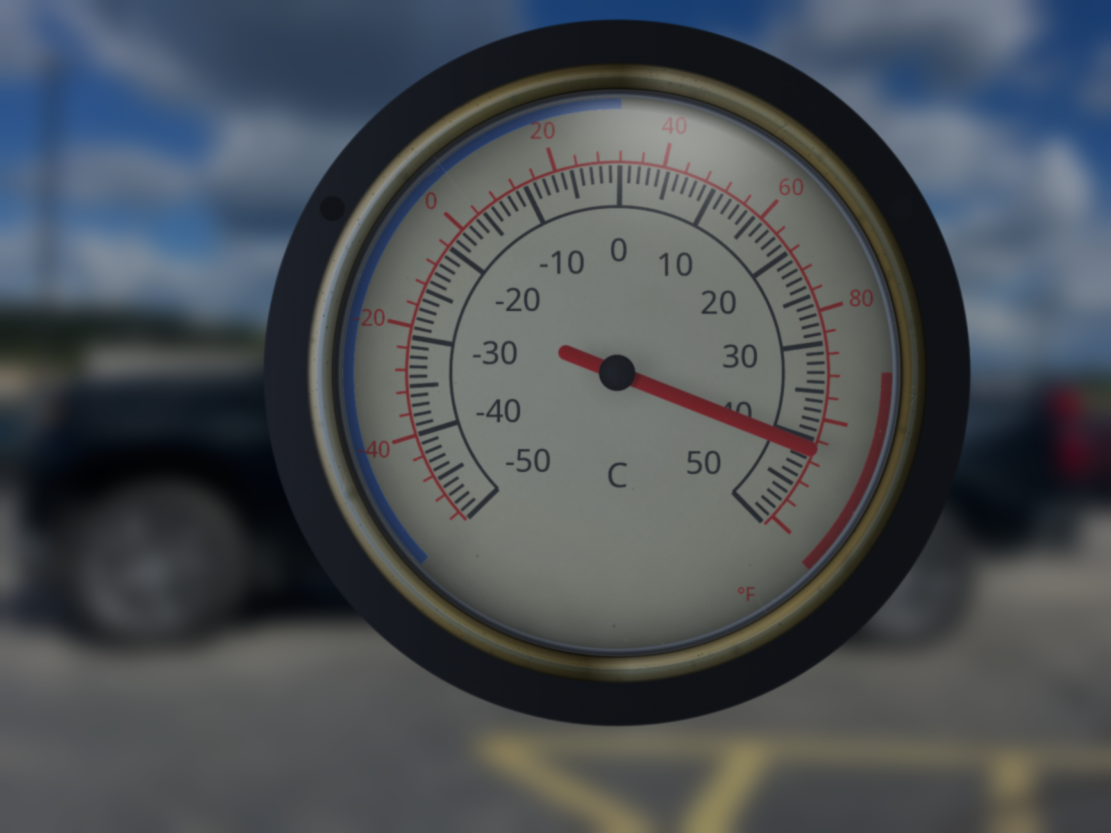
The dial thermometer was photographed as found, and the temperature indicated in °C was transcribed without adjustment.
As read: 41 °C
